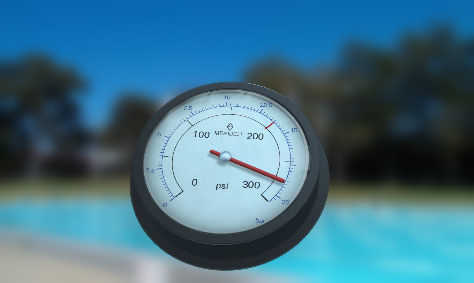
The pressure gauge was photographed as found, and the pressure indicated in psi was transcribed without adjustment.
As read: 275 psi
